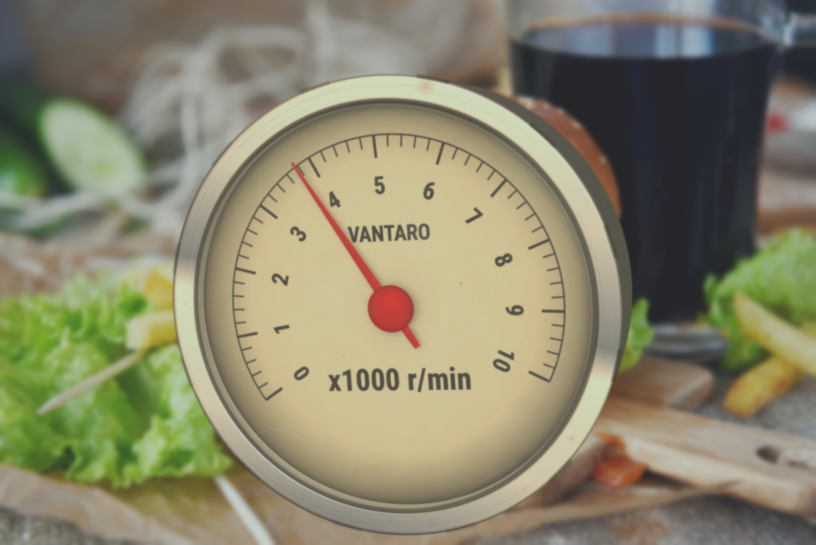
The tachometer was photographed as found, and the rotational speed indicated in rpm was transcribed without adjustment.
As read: 3800 rpm
